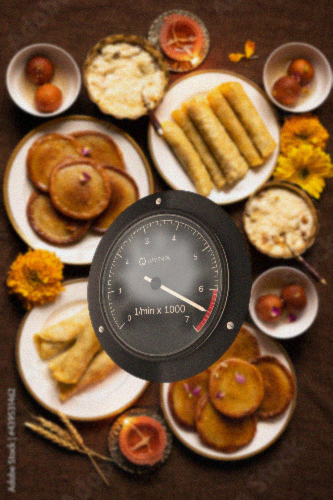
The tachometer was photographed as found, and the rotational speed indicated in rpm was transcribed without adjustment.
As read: 6500 rpm
